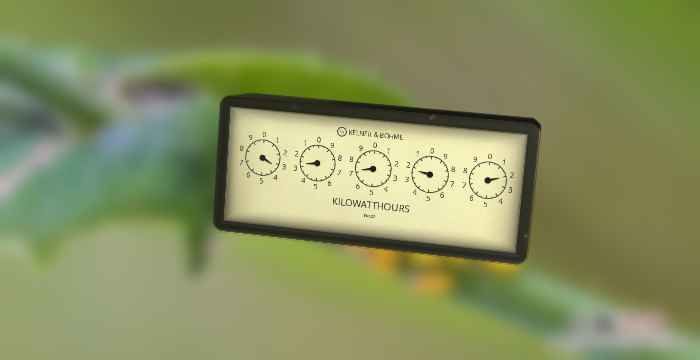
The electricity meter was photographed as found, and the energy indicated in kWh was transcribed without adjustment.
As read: 32722 kWh
